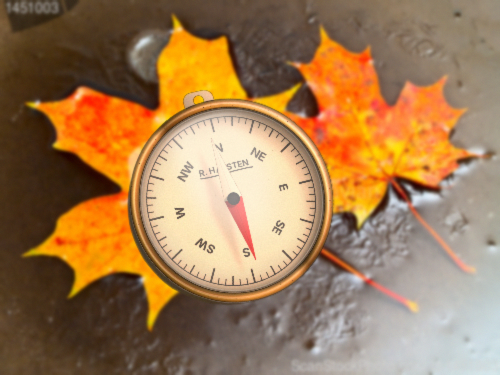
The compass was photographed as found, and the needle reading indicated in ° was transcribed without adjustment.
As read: 175 °
